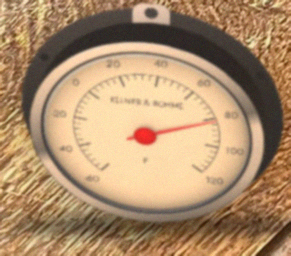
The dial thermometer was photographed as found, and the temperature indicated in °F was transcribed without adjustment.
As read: 80 °F
